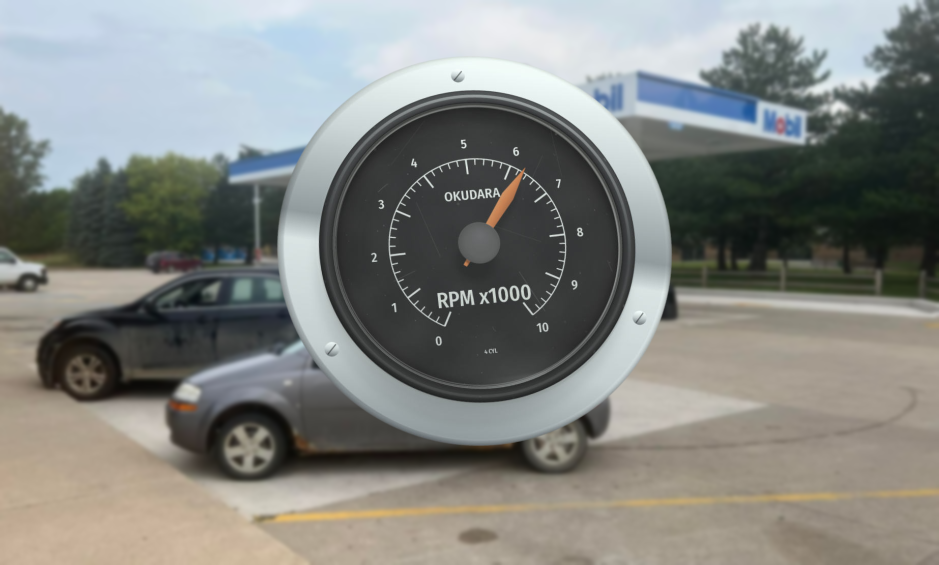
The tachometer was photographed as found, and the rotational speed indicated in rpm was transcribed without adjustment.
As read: 6300 rpm
